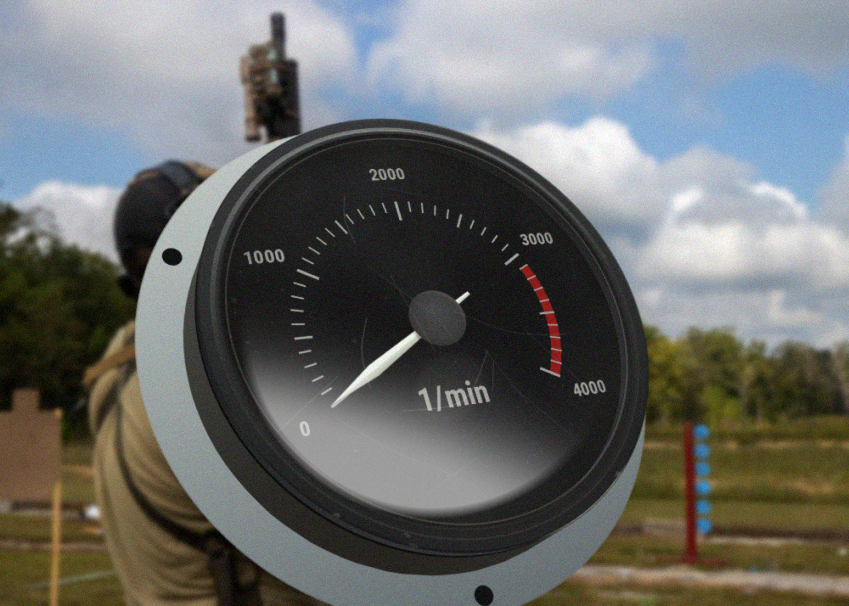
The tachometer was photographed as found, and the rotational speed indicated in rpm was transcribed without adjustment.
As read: 0 rpm
